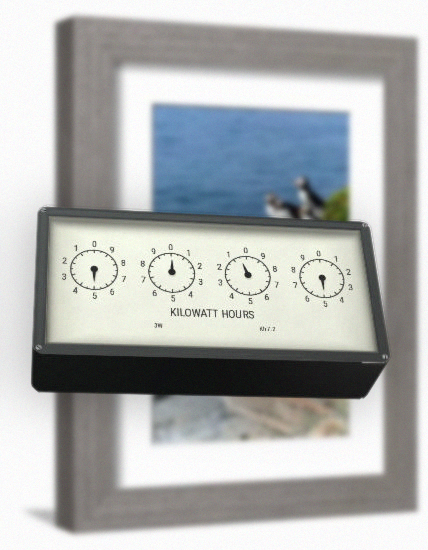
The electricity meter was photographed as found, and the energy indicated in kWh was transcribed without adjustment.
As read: 5005 kWh
